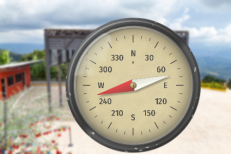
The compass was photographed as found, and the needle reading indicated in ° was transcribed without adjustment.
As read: 255 °
